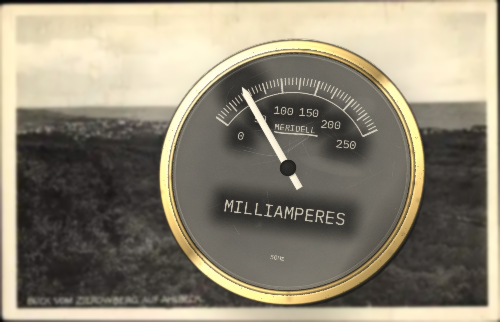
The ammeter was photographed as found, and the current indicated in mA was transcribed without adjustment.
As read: 50 mA
